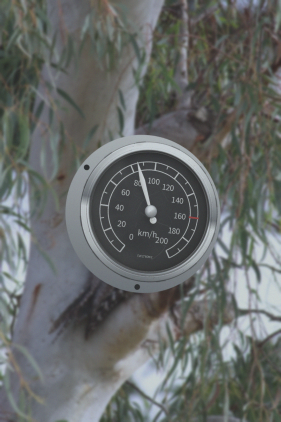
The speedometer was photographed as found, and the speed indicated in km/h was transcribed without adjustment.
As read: 85 km/h
